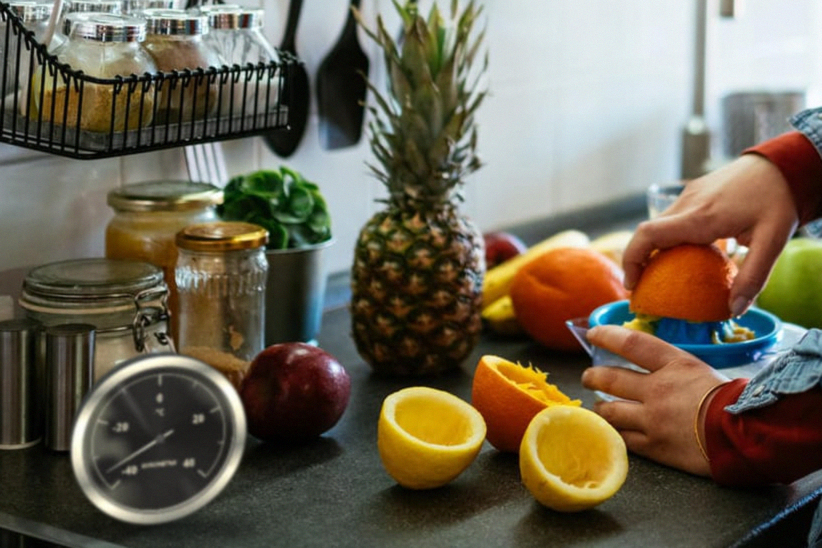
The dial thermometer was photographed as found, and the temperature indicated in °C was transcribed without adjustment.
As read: -35 °C
